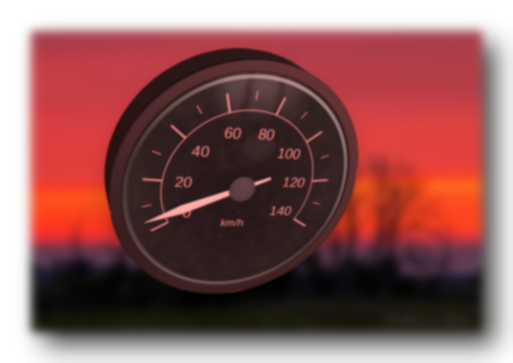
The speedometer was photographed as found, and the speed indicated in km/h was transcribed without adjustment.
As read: 5 km/h
